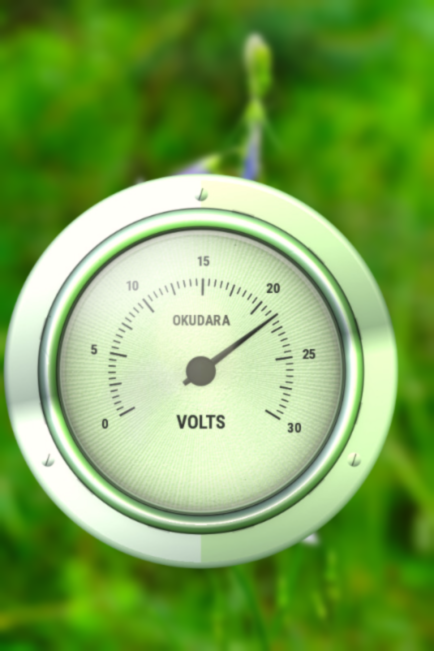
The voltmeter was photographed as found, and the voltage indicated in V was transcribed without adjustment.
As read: 21.5 V
